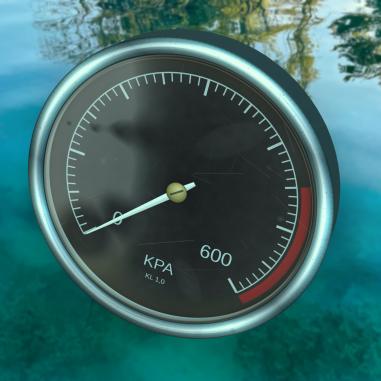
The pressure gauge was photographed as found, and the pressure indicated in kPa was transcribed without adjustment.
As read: 0 kPa
